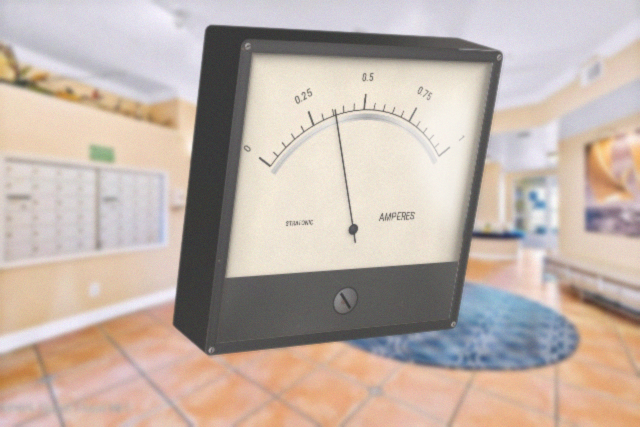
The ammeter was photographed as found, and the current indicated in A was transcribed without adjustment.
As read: 0.35 A
